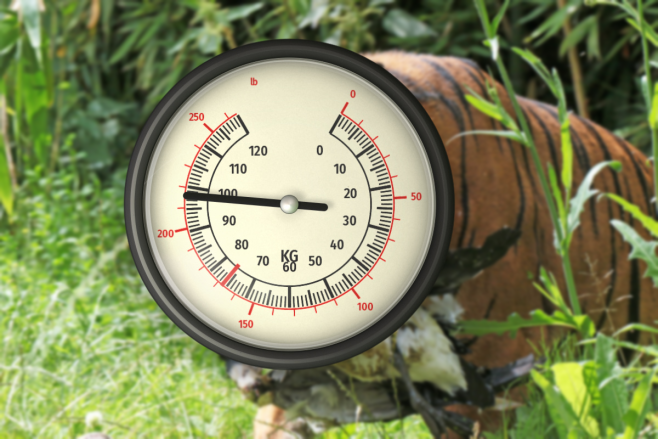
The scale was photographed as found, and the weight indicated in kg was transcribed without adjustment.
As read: 98 kg
